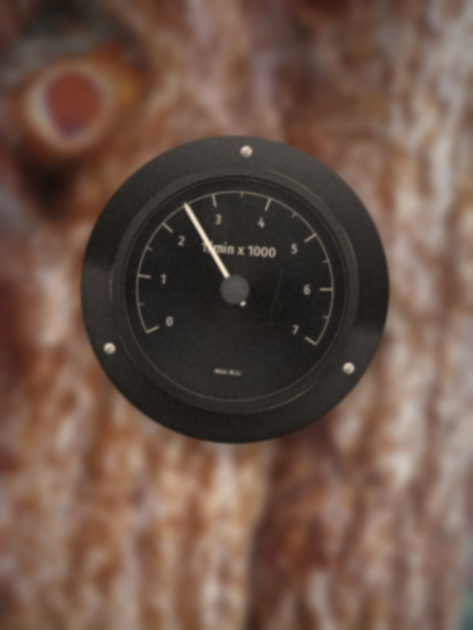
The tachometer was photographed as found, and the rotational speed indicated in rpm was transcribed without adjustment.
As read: 2500 rpm
